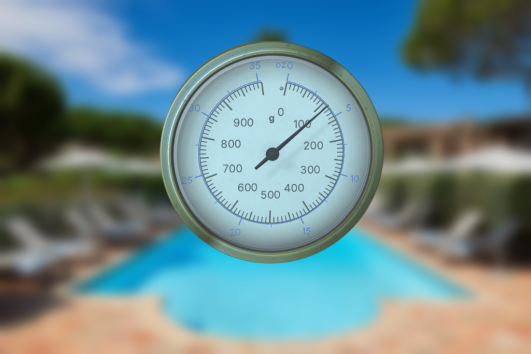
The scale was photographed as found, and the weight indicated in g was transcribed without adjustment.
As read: 110 g
